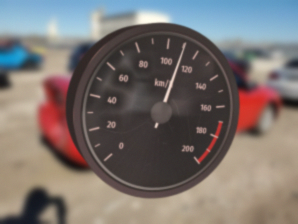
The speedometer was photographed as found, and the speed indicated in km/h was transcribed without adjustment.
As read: 110 km/h
